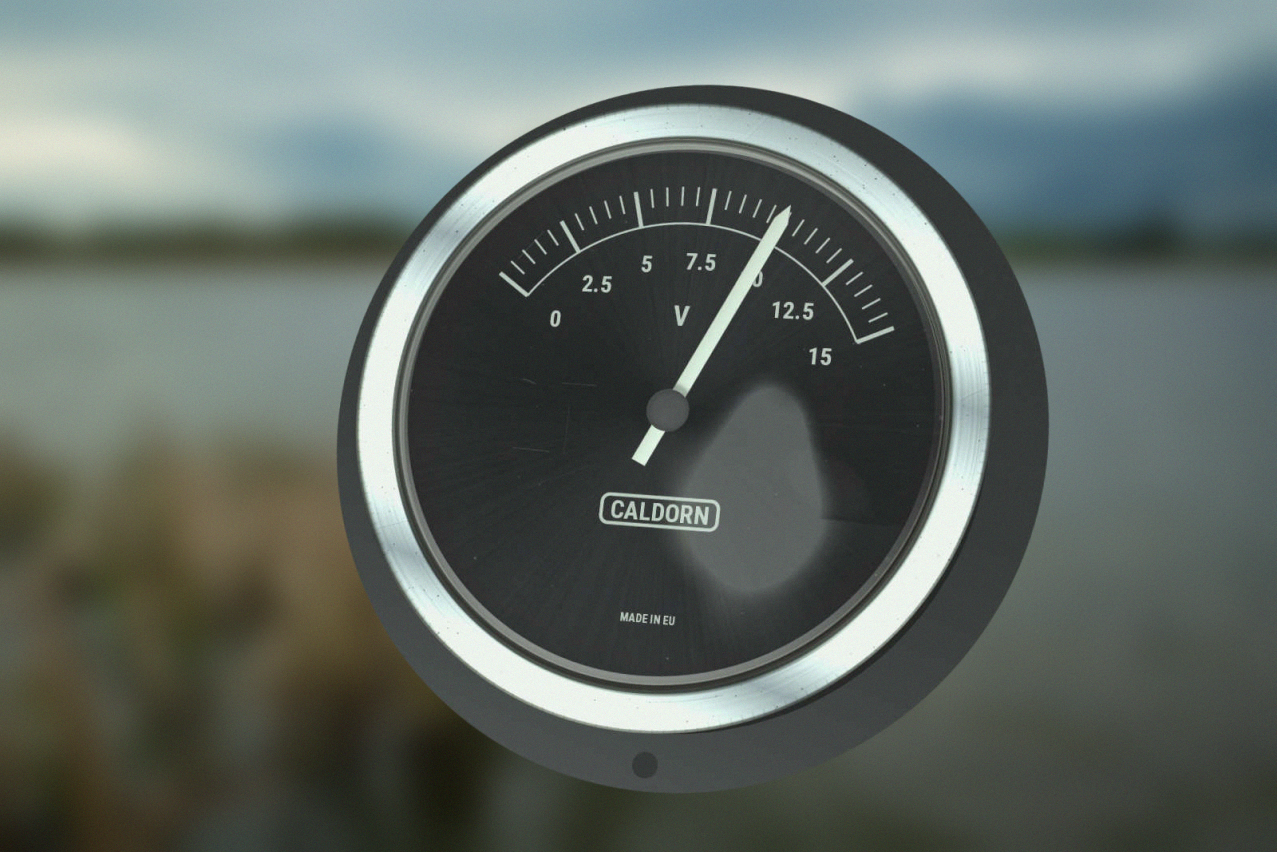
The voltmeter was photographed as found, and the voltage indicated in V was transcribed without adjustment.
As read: 10 V
